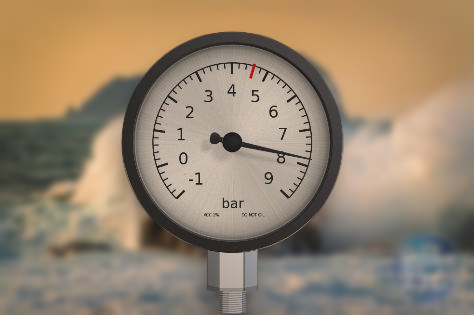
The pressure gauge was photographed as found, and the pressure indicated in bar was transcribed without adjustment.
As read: 7.8 bar
